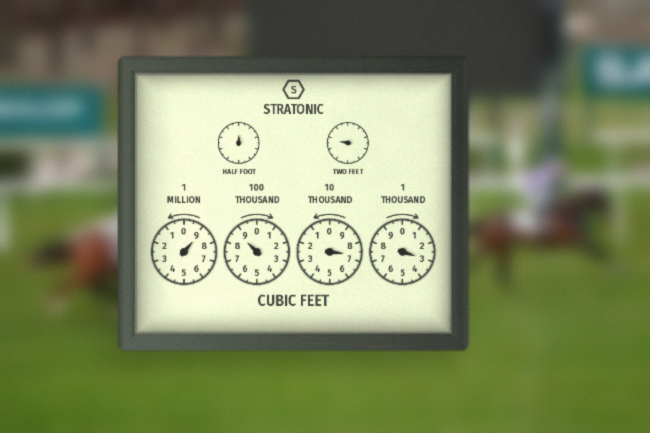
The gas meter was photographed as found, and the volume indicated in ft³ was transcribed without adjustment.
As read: 887300 ft³
